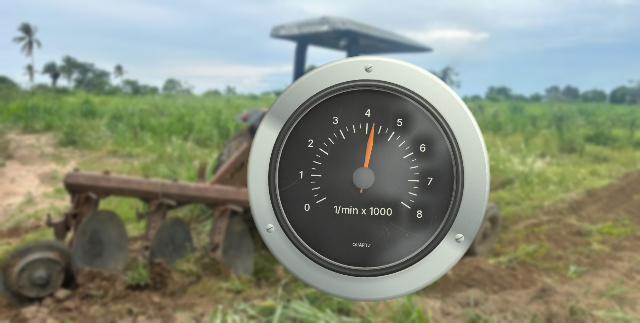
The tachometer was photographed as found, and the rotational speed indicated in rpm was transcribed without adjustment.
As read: 4250 rpm
